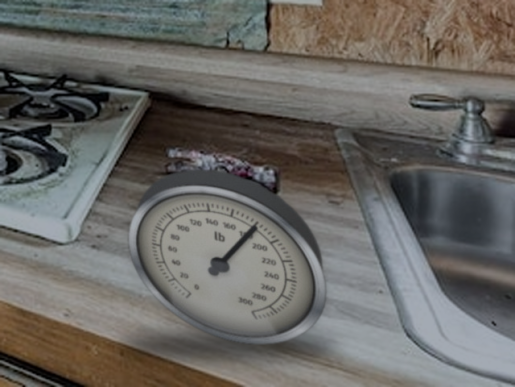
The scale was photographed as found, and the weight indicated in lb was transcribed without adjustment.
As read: 180 lb
